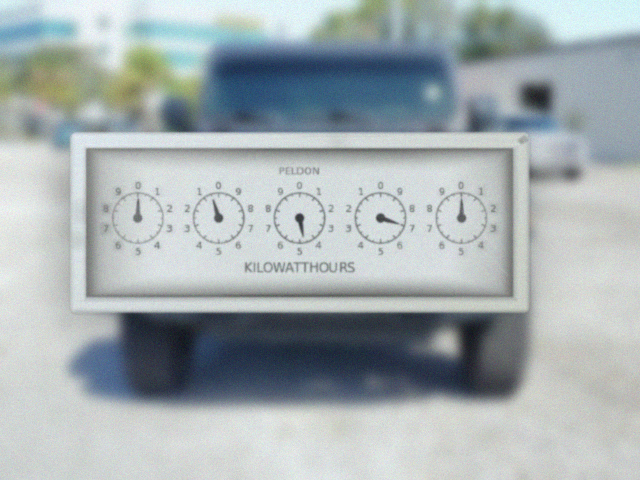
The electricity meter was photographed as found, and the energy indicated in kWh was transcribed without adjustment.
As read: 470 kWh
